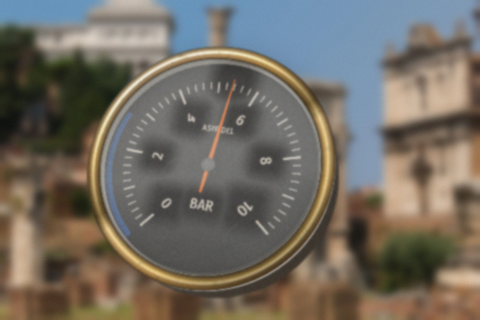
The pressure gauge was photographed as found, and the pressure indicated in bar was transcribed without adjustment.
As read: 5.4 bar
